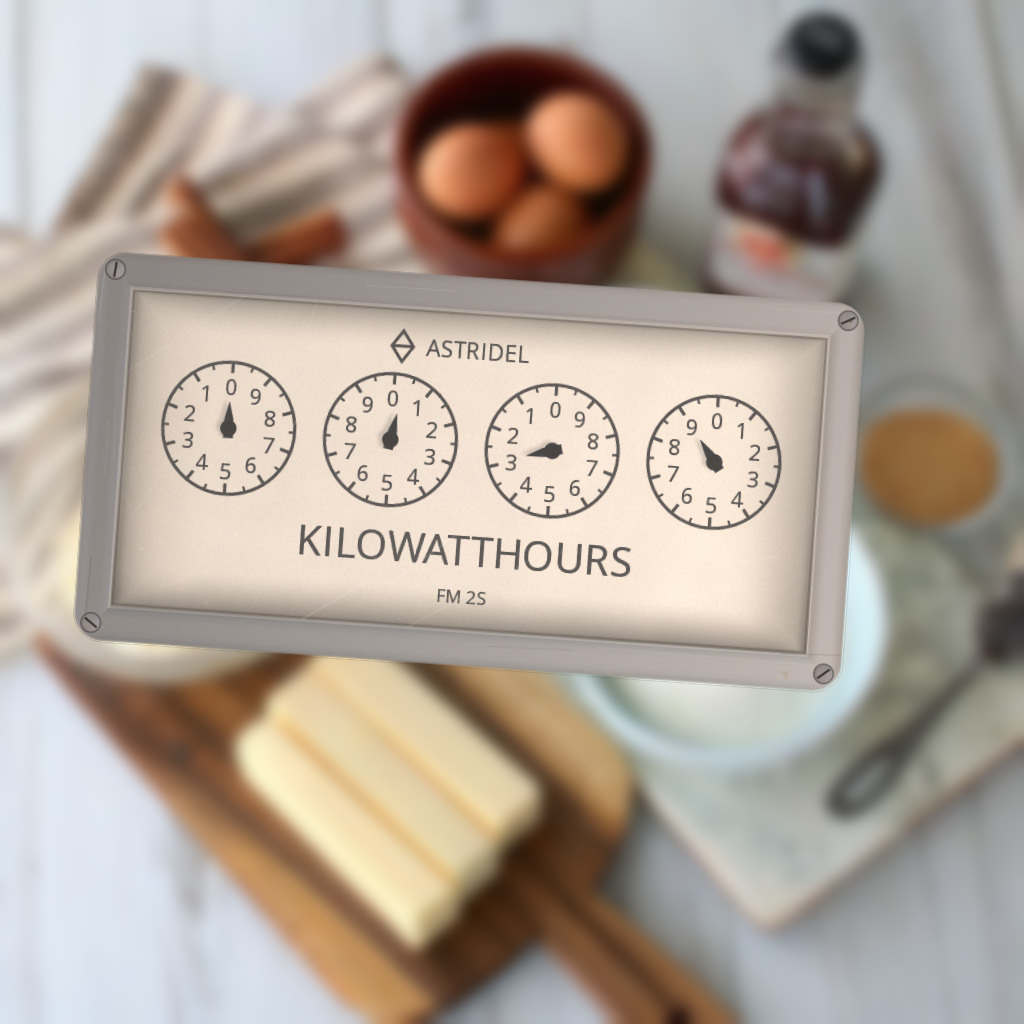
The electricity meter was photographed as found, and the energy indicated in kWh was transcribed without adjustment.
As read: 29 kWh
